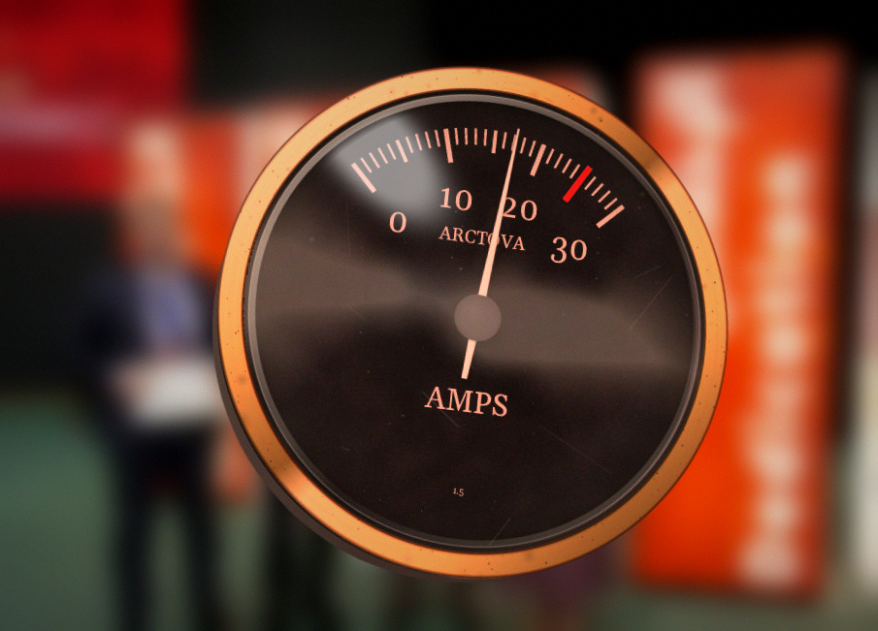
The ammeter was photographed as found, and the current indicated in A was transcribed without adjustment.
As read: 17 A
